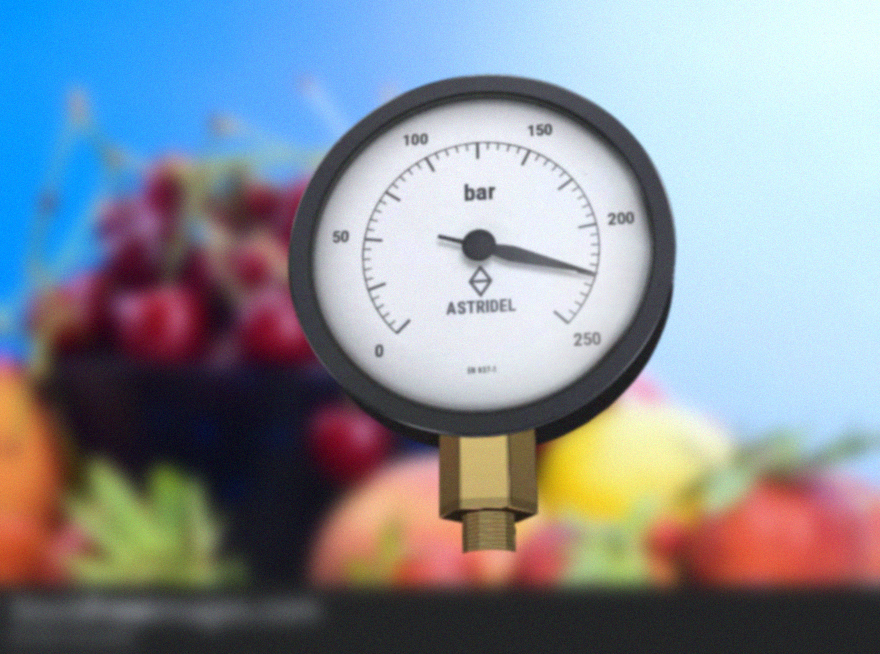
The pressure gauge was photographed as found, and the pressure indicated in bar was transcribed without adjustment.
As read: 225 bar
